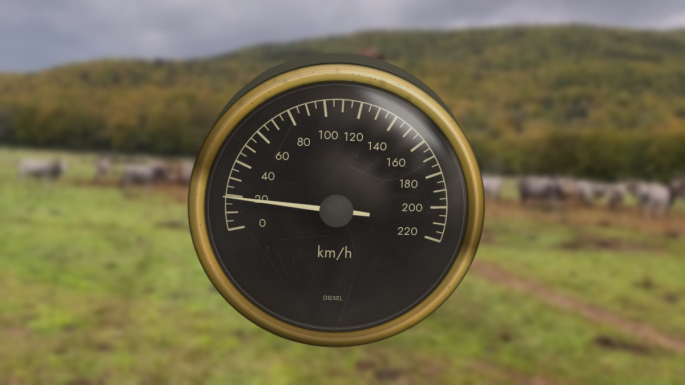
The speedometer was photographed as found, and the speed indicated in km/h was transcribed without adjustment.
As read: 20 km/h
